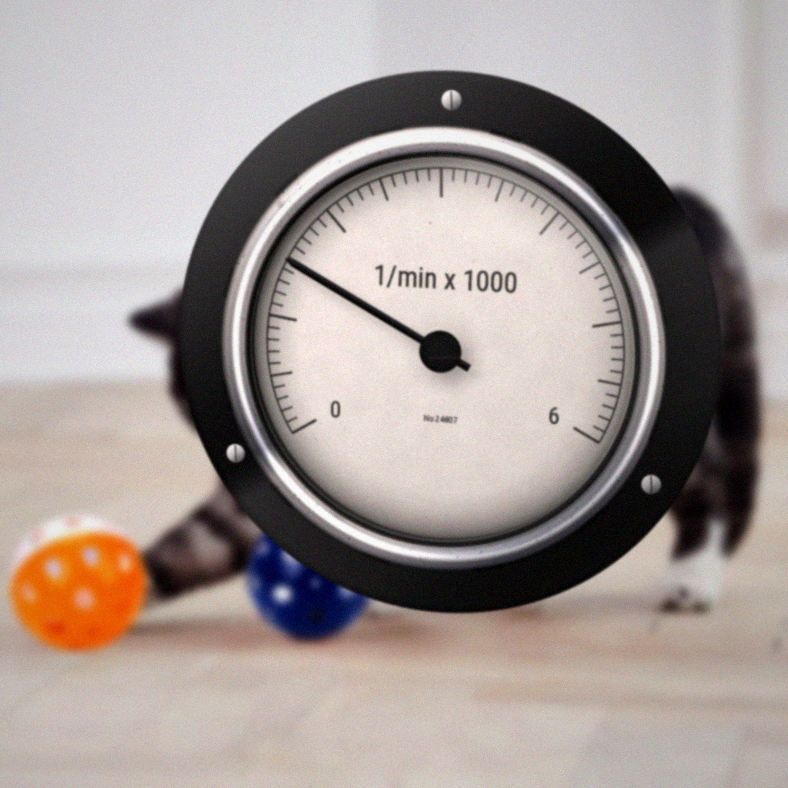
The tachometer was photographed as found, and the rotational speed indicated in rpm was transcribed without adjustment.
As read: 1500 rpm
